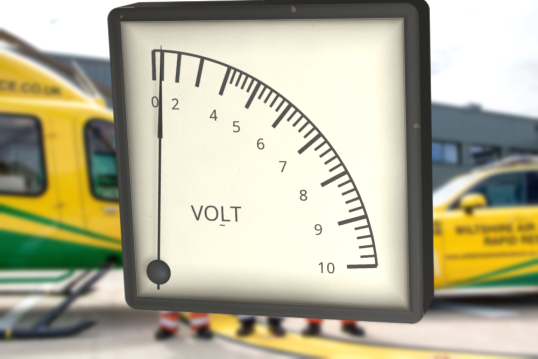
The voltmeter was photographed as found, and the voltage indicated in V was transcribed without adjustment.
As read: 1 V
